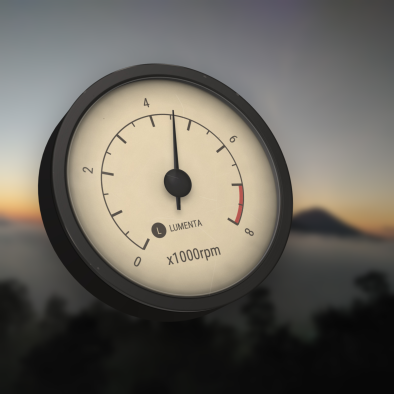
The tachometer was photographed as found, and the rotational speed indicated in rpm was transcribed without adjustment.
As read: 4500 rpm
